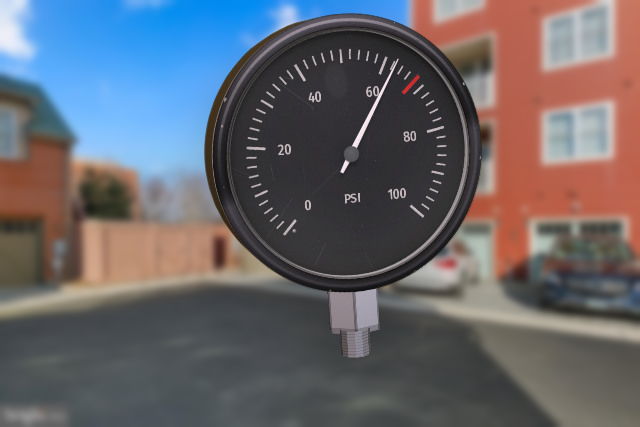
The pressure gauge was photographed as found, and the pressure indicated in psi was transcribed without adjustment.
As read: 62 psi
